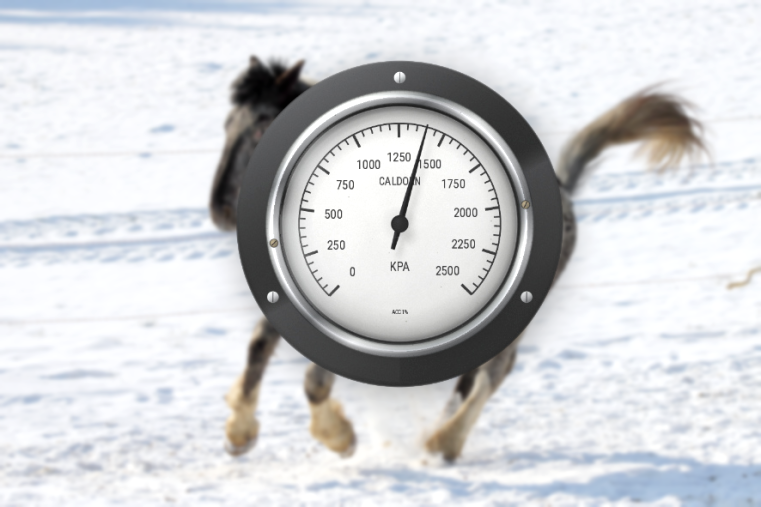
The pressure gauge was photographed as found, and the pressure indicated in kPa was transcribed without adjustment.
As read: 1400 kPa
